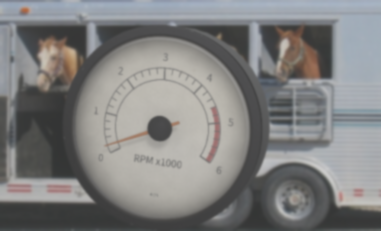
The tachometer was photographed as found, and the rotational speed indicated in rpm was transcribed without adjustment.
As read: 200 rpm
